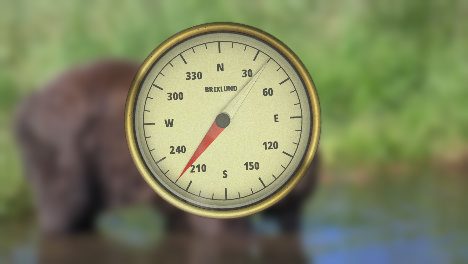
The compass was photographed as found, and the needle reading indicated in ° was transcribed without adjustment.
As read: 220 °
